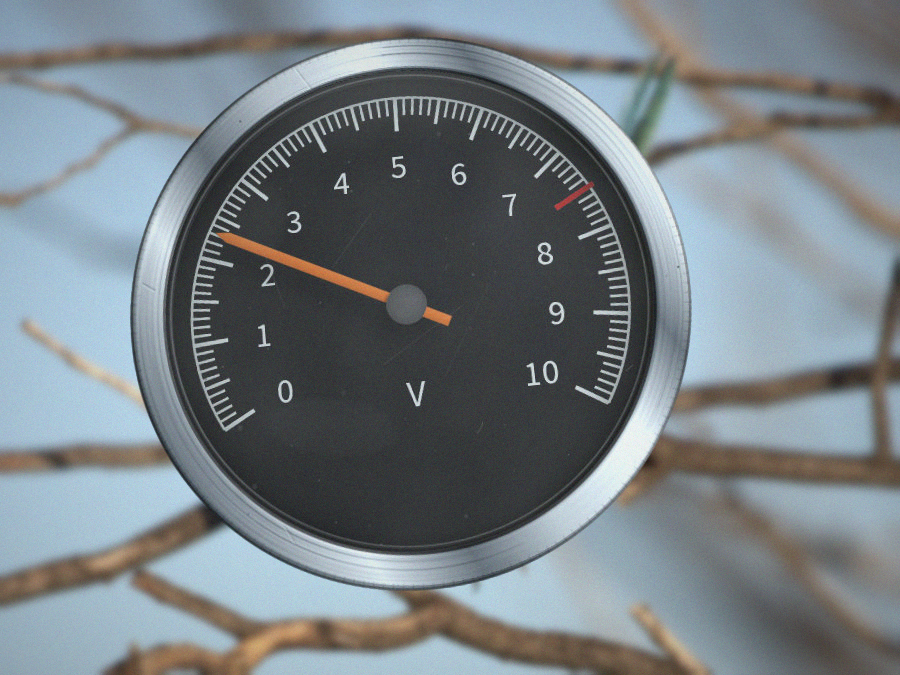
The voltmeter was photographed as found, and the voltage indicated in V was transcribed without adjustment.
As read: 2.3 V
